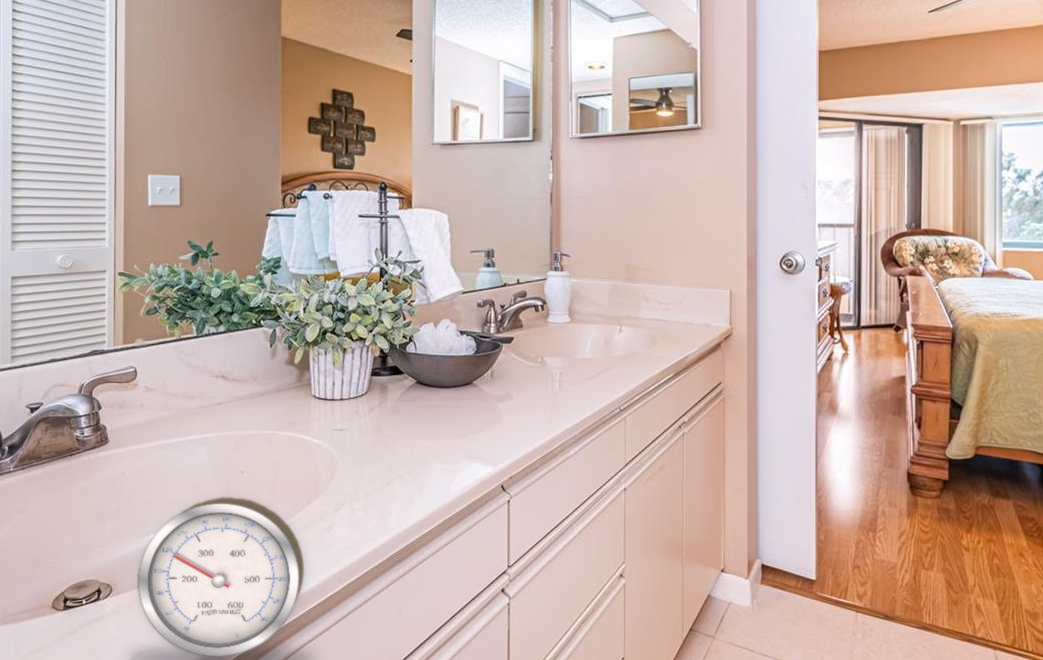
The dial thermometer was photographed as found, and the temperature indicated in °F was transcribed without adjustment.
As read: 250 °F
